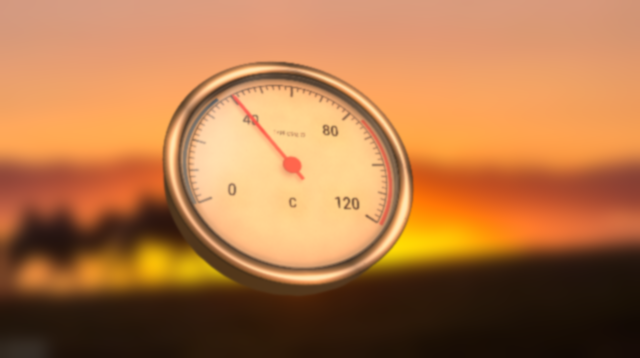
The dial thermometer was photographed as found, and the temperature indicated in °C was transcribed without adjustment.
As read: 40 °C
